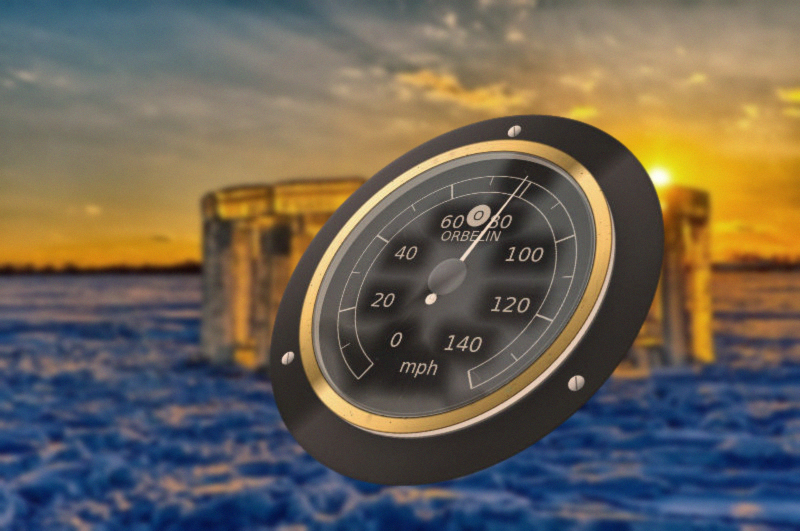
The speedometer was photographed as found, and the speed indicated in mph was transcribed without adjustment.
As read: 80 mph
